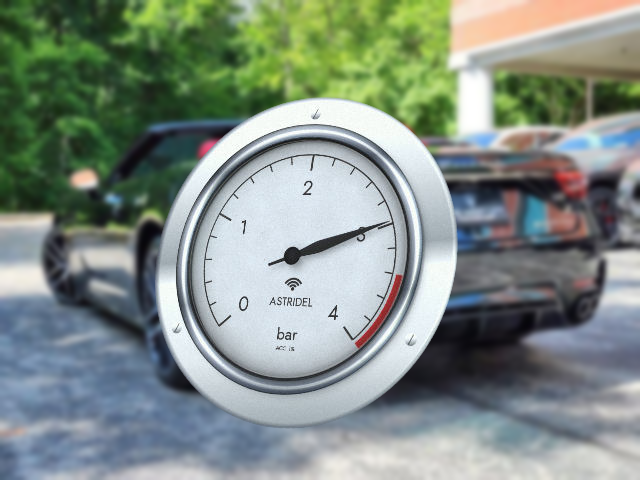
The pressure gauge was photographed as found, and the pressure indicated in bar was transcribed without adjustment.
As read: 3 bar
